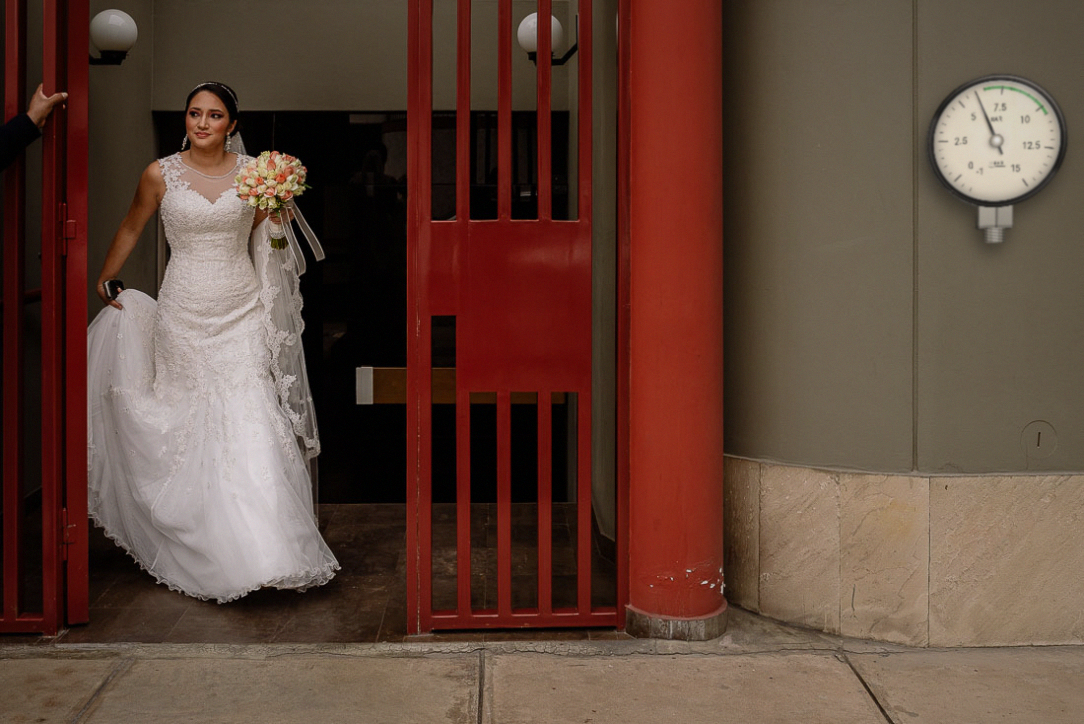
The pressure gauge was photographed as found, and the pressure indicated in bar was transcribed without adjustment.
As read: 6 bar
